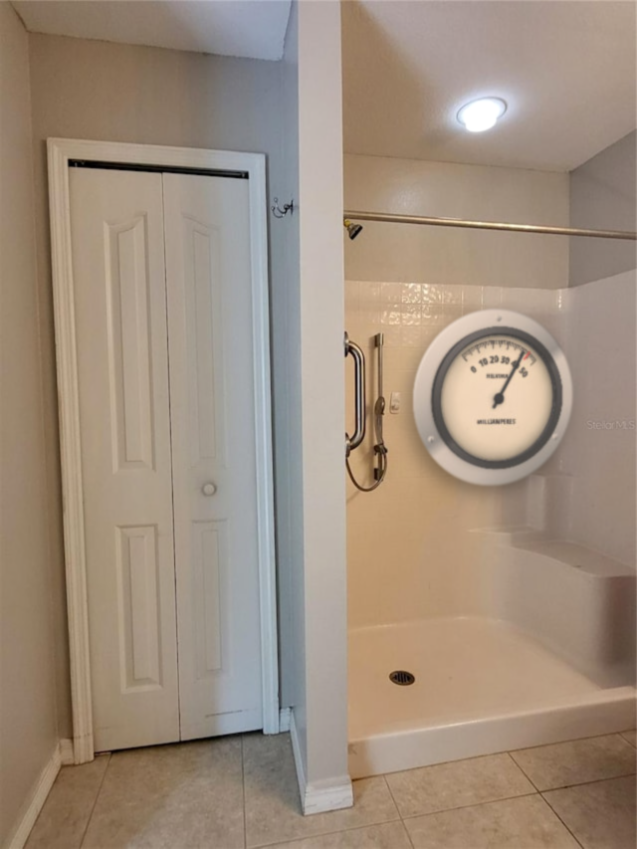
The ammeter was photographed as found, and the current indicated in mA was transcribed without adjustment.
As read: 40 mA
